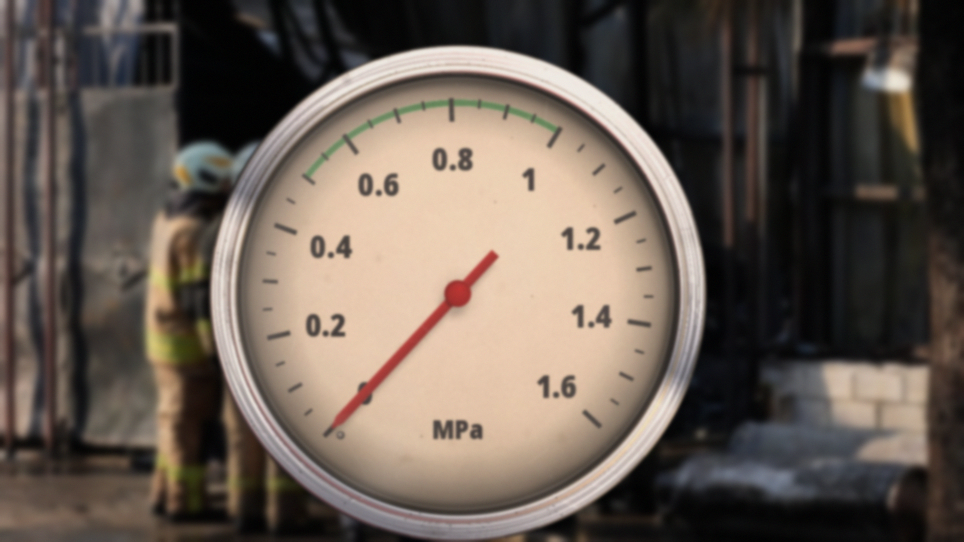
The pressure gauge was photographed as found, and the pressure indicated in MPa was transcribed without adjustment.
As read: 0 MPa
